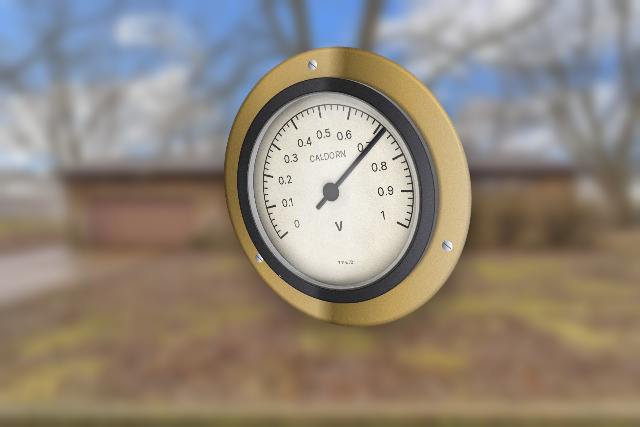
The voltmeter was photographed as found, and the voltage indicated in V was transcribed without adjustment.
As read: 0.72 V
